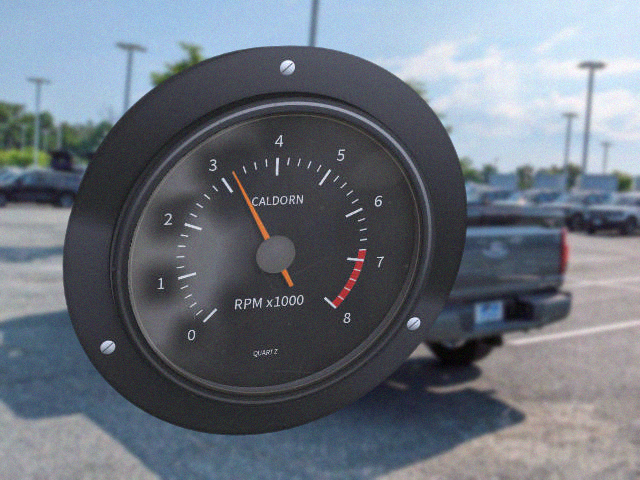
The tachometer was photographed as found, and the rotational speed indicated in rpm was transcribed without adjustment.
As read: 3200 rpm
